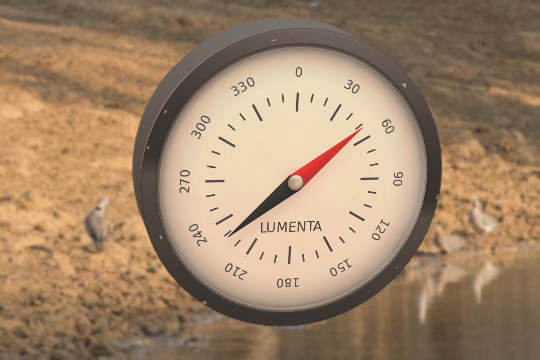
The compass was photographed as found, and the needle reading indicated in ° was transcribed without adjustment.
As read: 50 °
